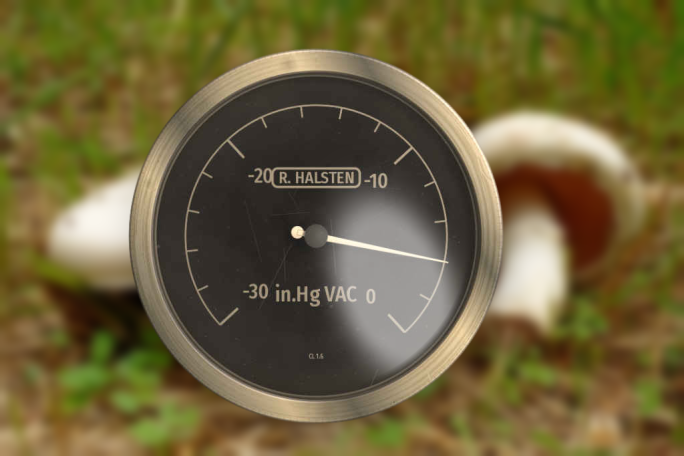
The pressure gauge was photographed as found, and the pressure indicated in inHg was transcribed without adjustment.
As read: -4 inHg
